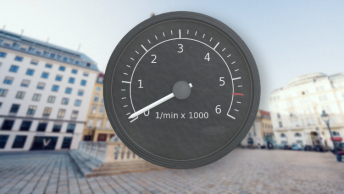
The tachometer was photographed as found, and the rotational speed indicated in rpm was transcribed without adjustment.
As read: 100 rpm
